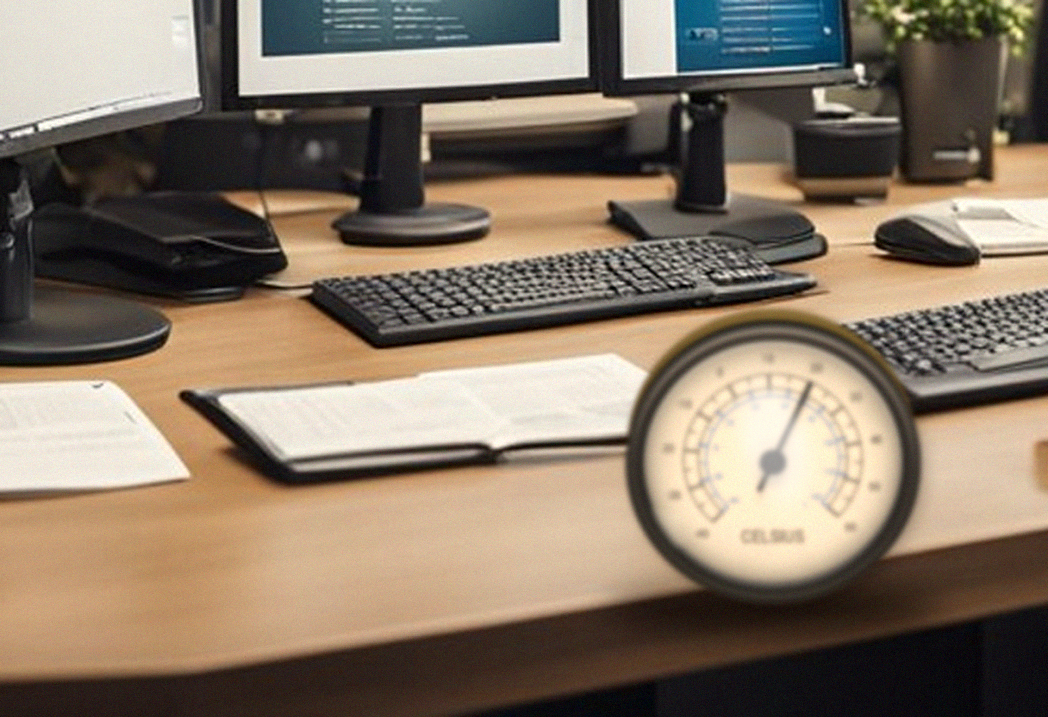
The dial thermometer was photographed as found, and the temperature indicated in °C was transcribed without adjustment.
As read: 20 °C
